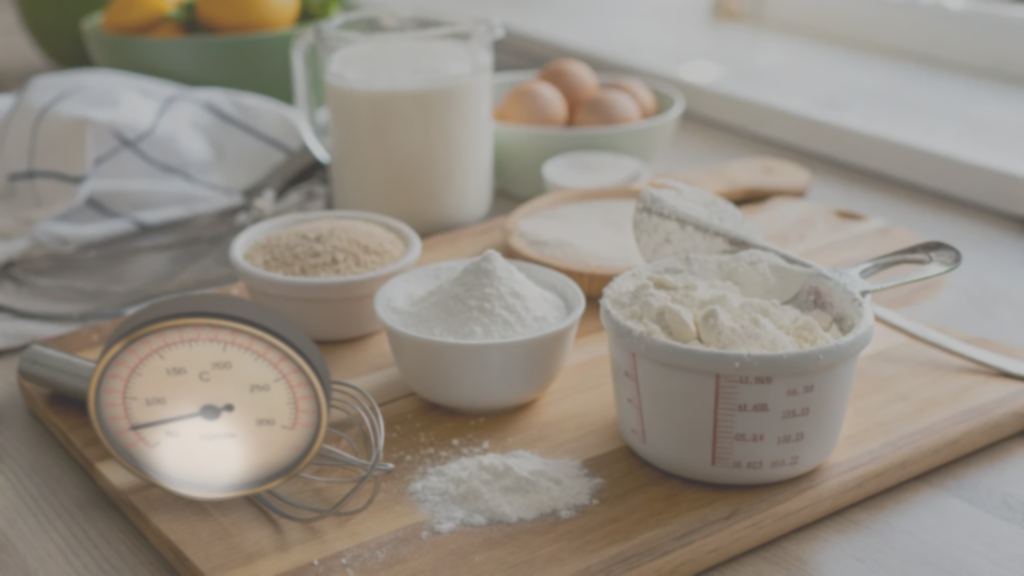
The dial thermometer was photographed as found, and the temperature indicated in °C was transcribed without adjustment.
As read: 75 °C
